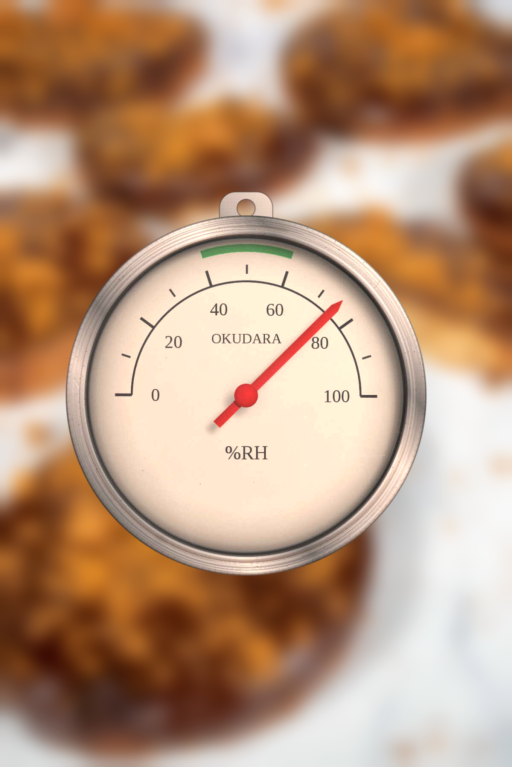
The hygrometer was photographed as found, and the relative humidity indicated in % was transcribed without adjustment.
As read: 75 %
